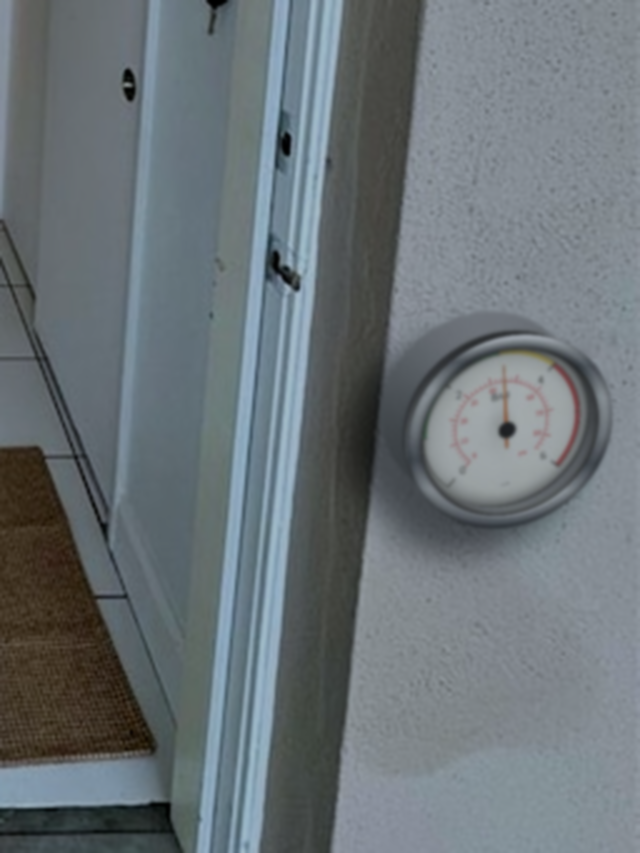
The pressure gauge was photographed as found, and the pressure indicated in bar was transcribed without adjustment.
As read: 3 bar
